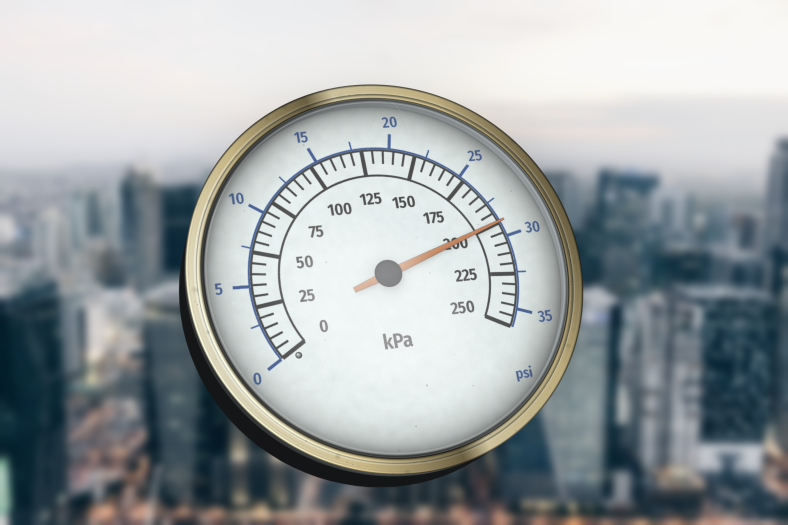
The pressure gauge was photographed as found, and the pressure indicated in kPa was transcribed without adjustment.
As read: 200 kPa
